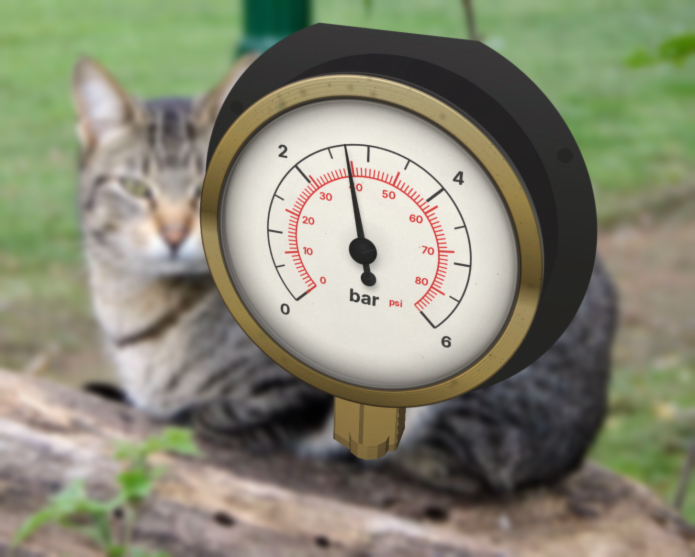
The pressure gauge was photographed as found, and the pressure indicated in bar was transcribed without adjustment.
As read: 2.75 bar
